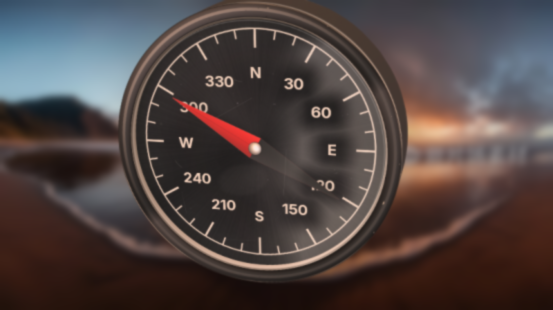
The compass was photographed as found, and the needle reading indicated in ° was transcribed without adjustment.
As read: 300 °
